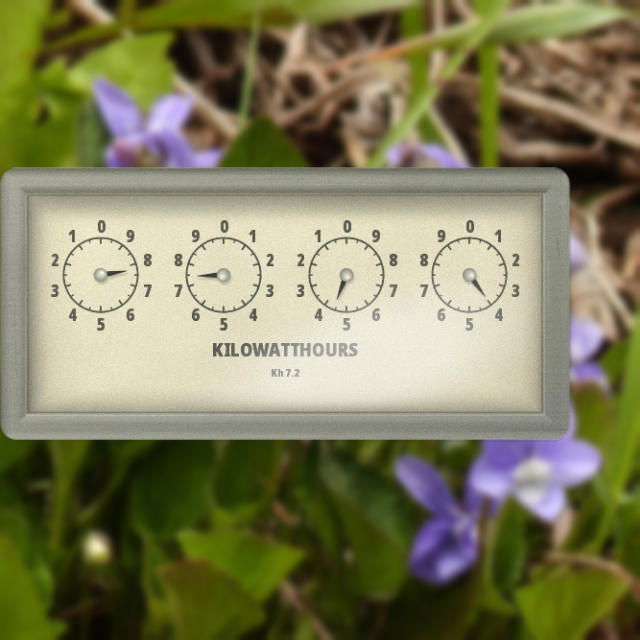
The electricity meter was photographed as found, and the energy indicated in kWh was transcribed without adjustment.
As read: 7744 kWh
